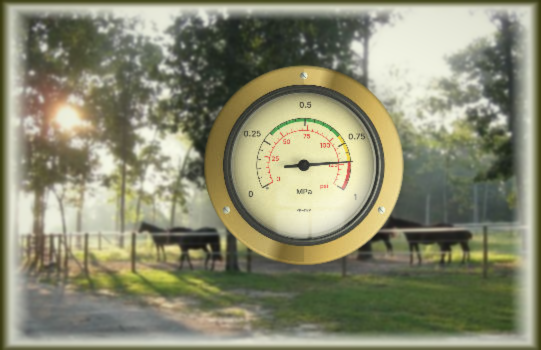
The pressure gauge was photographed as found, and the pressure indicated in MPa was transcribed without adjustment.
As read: 0.85 MPa
